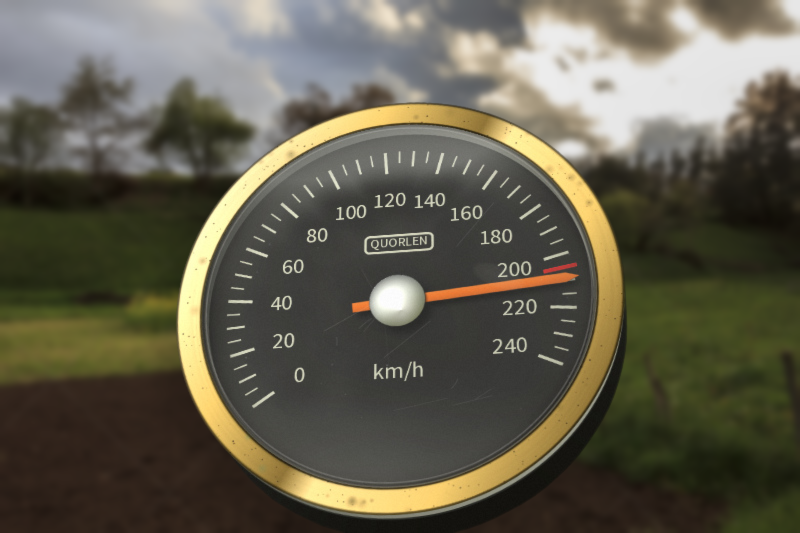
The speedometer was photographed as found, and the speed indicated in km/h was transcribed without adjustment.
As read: 210 km/h
